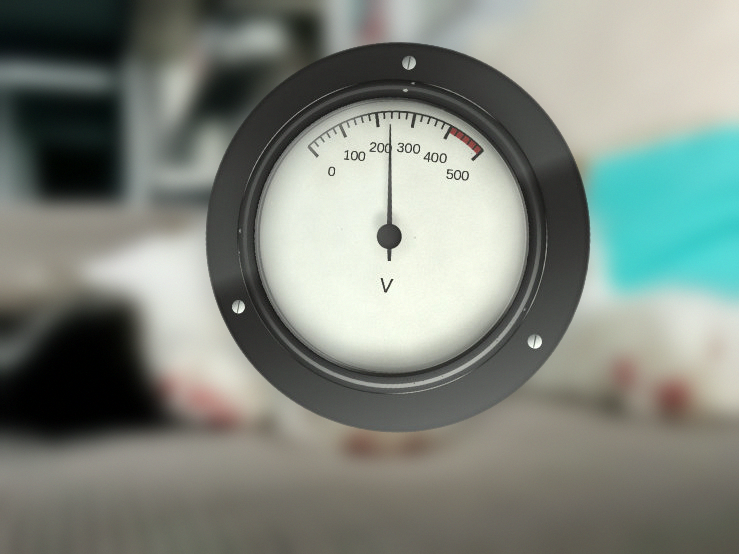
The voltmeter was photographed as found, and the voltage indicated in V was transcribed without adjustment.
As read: 240 V
